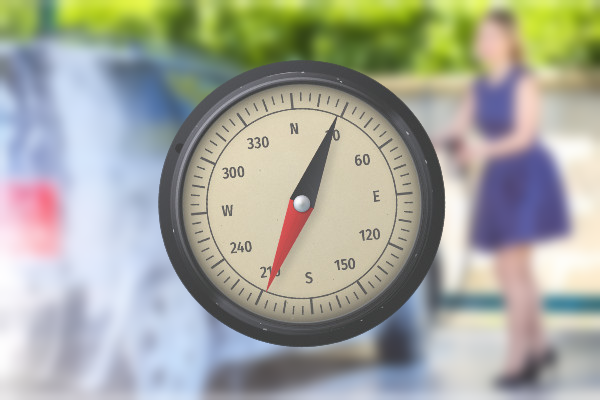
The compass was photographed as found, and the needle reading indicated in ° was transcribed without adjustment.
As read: 207.5 °
